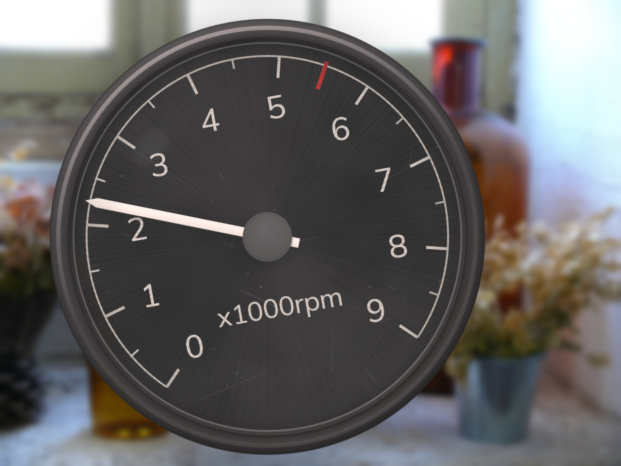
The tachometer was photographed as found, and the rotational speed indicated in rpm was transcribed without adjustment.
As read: 2250 rpm
